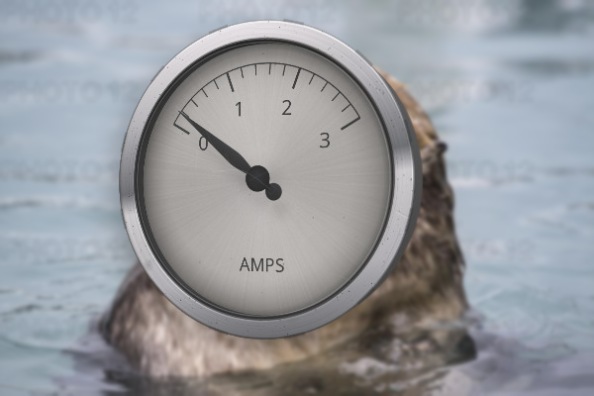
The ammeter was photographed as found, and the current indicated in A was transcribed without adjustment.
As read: 0.2 A
